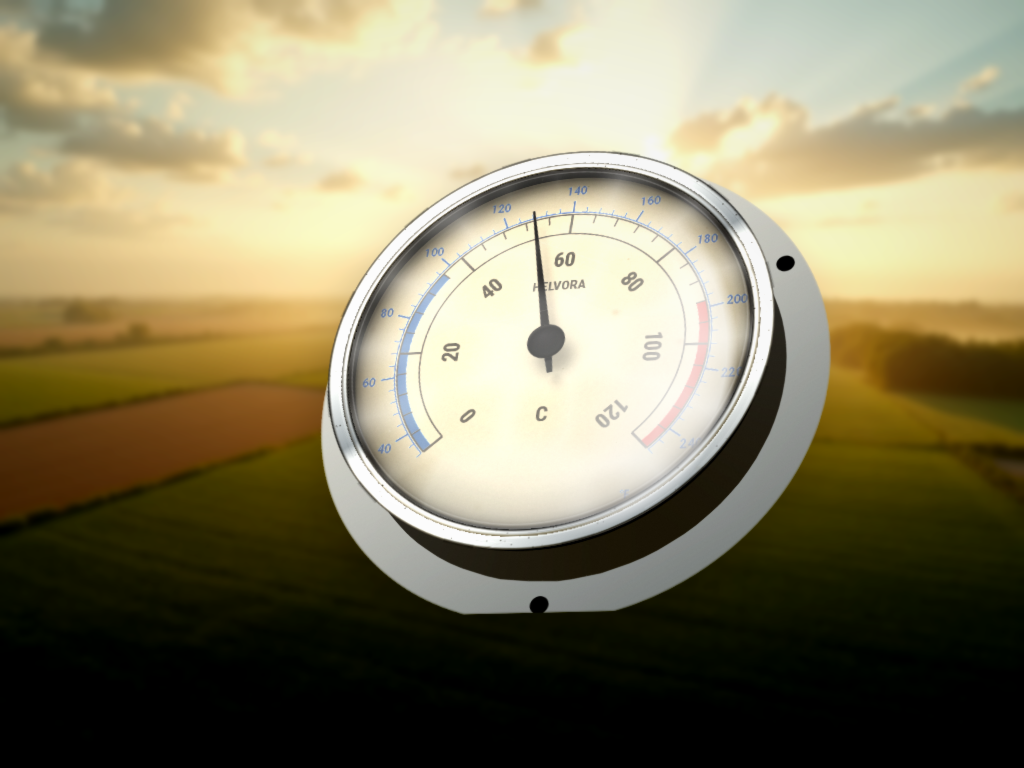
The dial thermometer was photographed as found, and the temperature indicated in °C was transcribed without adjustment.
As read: 54 °C
